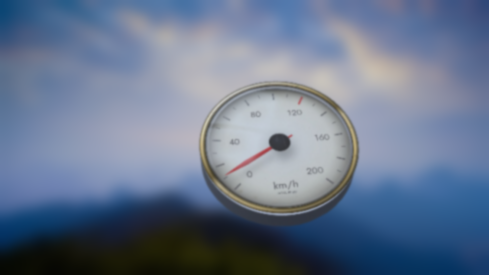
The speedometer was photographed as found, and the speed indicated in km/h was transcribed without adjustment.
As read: 10 km/h
